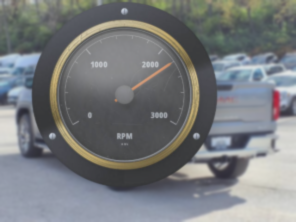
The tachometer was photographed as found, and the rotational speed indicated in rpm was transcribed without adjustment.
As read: 2200 rpm
